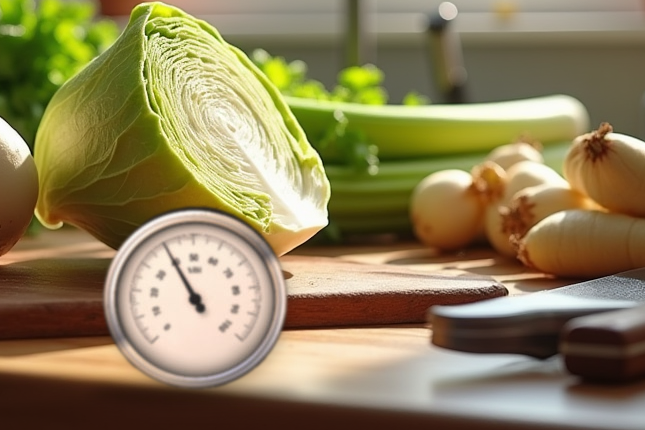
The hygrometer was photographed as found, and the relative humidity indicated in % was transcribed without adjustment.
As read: 40 %
